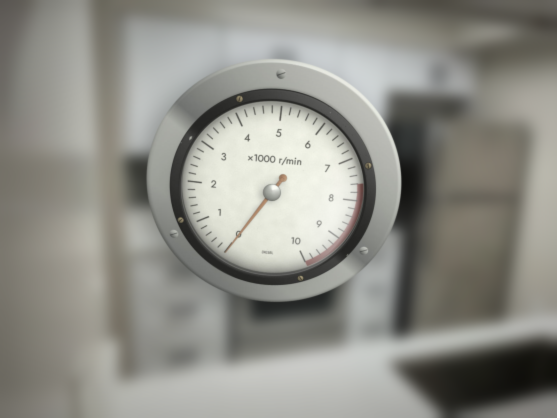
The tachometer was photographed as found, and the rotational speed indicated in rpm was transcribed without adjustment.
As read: 0 rpm
